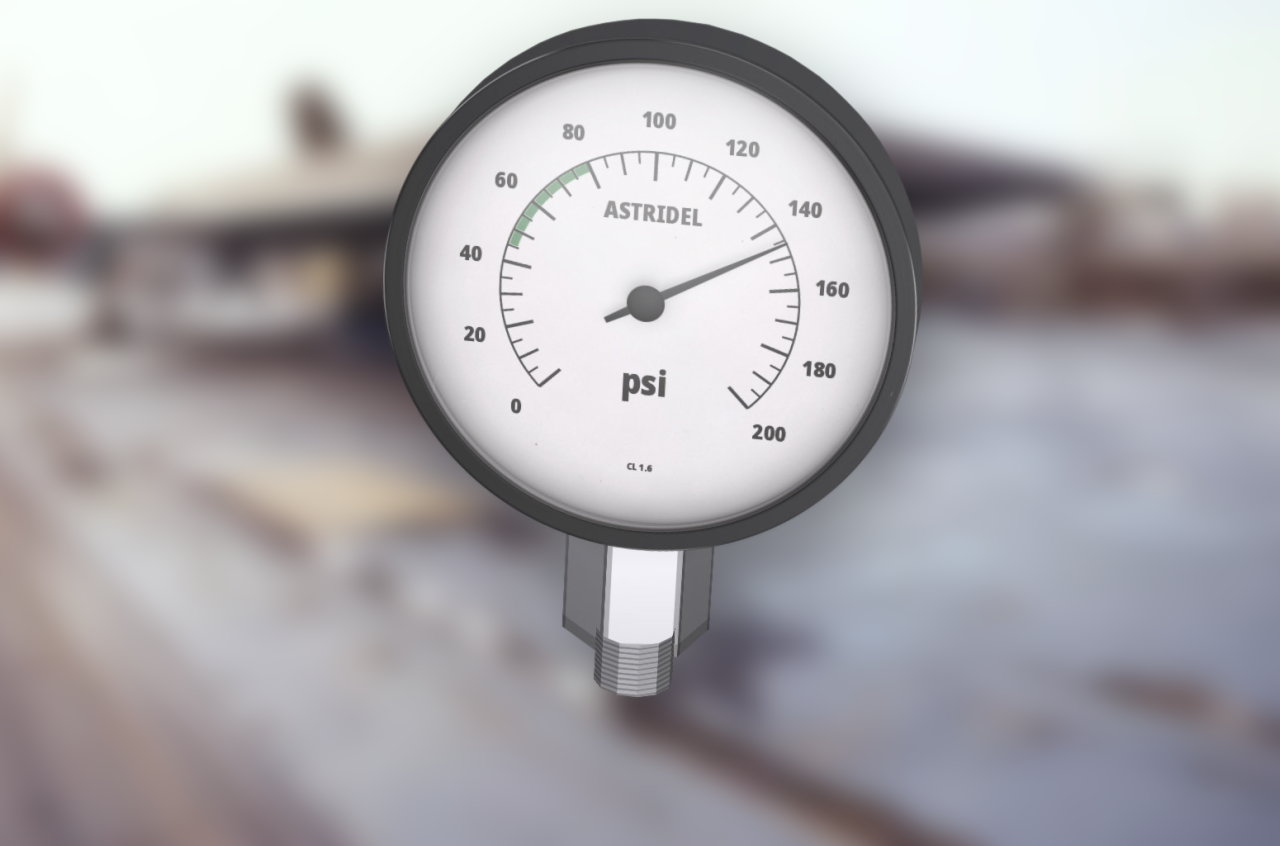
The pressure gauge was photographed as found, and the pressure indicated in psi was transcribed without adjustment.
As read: 145 psi
